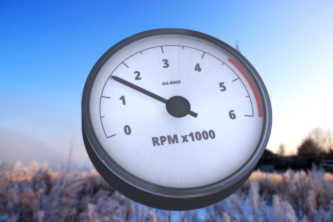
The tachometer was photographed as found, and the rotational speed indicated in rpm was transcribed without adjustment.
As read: 1500 rpm
